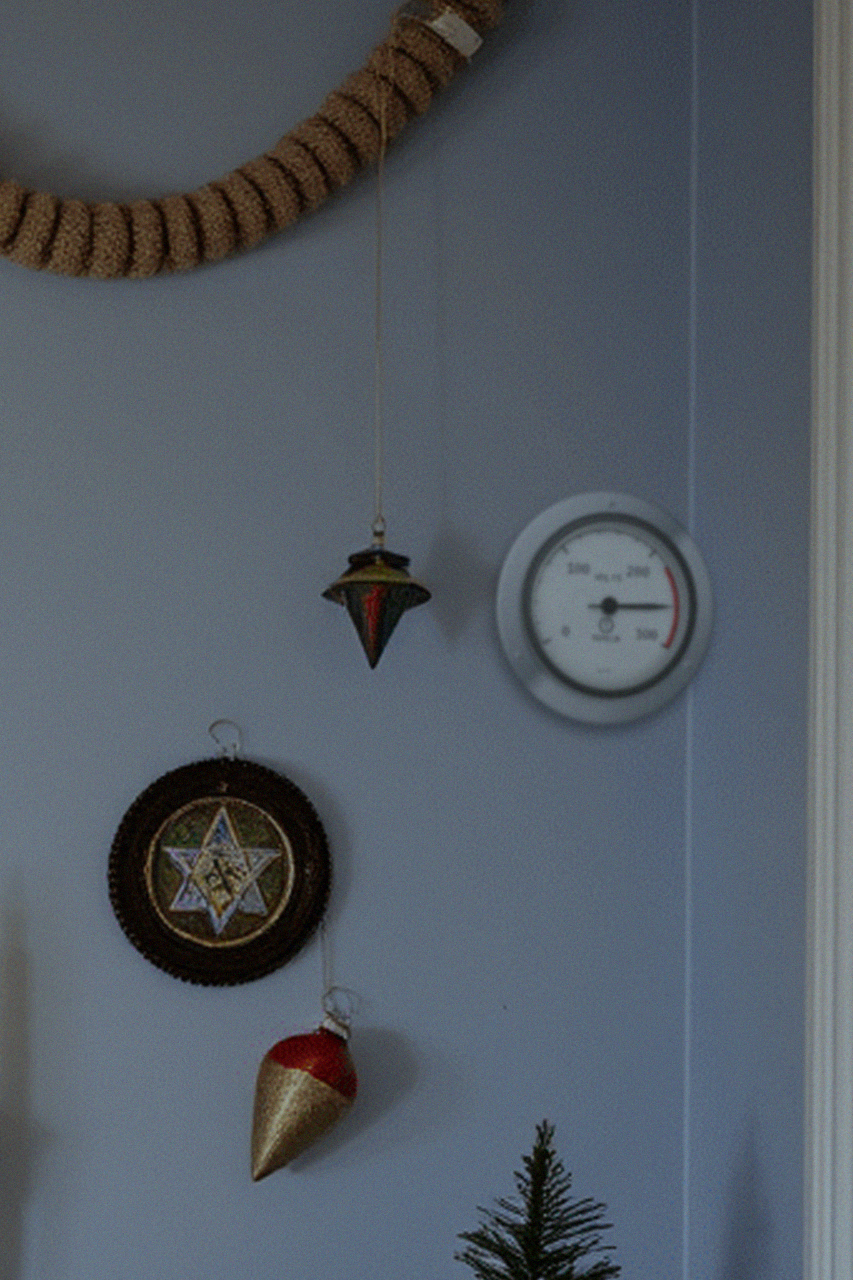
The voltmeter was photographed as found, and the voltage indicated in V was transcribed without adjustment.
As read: 260 V
